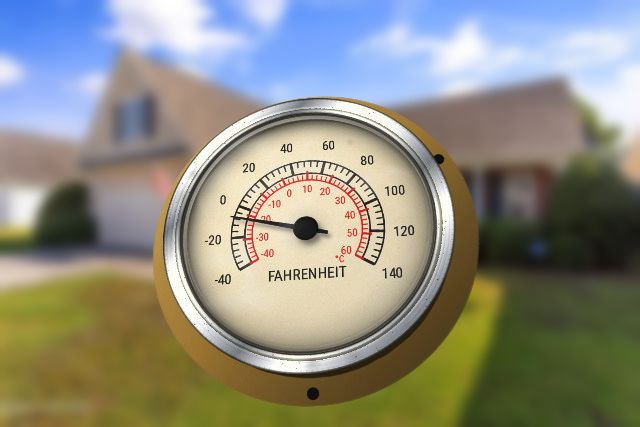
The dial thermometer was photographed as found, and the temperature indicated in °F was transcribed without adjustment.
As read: -8 °F
